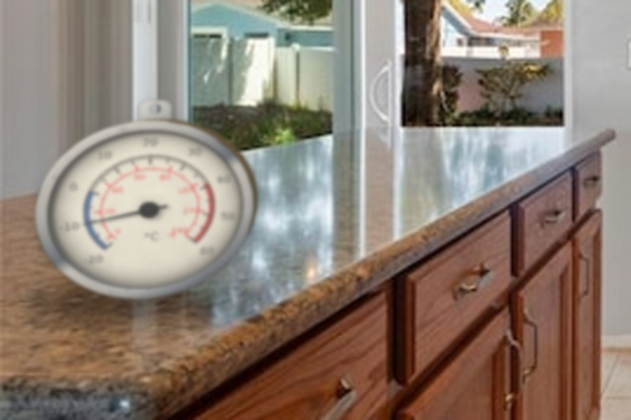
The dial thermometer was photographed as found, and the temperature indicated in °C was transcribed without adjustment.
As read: -10 °C
